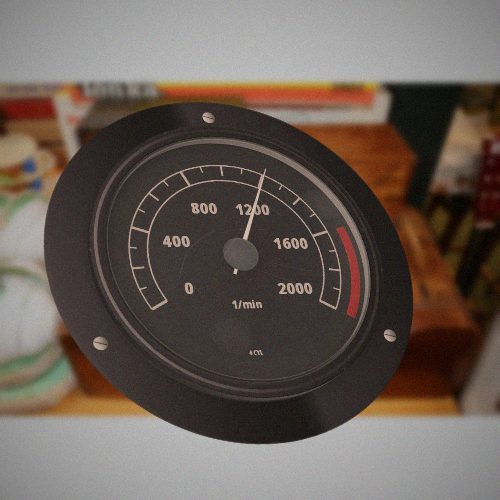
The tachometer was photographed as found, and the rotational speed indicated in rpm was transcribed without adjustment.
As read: 1200 rpm
